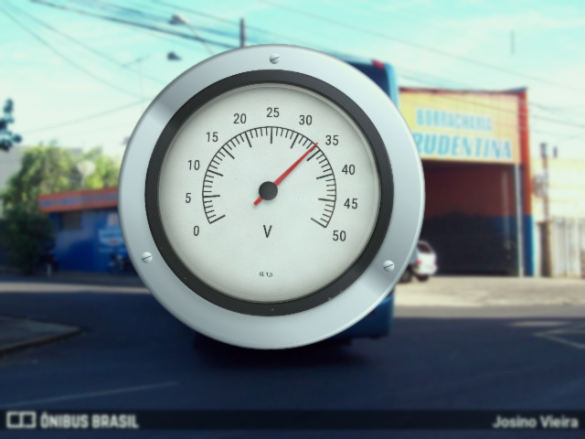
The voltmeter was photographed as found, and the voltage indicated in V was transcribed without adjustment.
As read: 34 V
